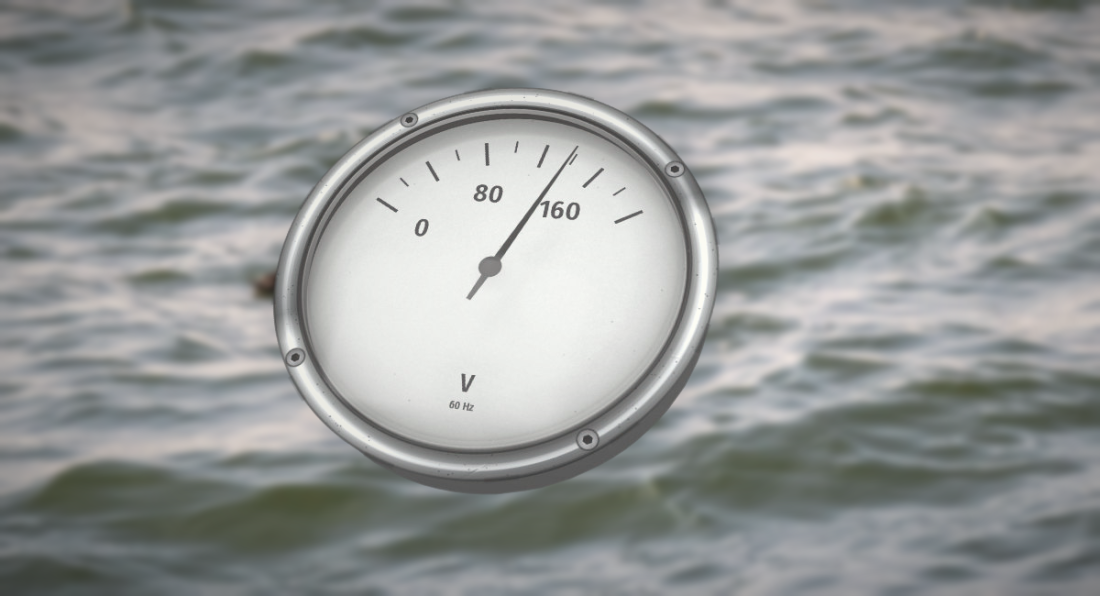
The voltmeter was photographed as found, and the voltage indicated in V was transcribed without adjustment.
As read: 140 V
